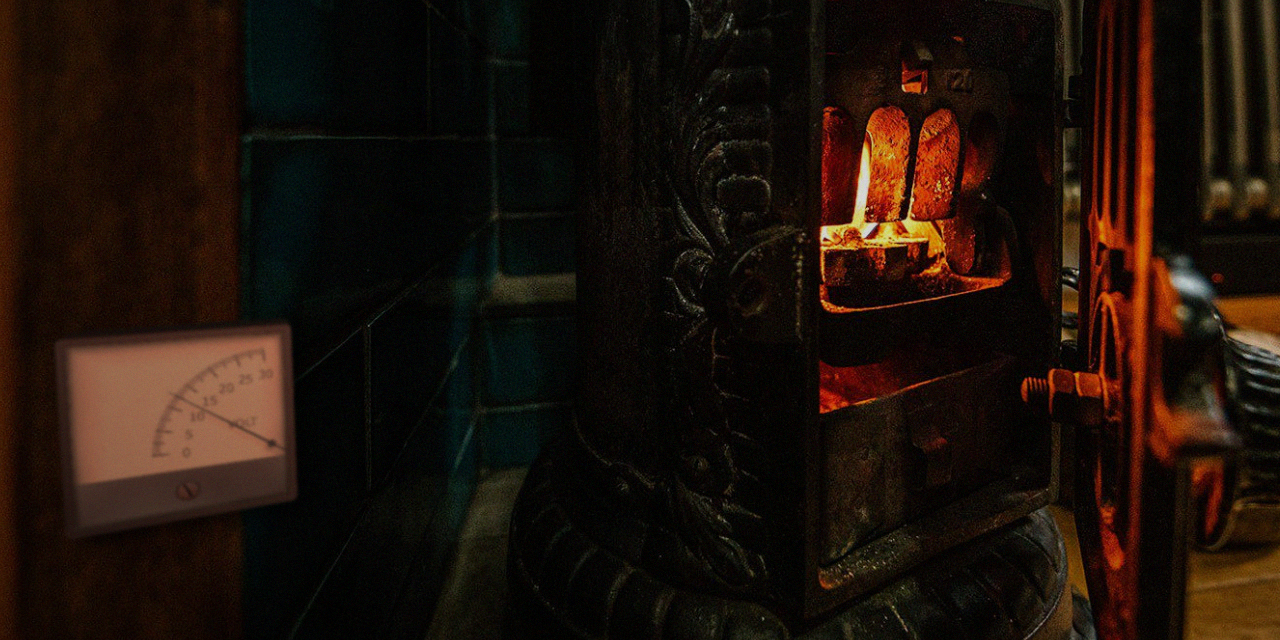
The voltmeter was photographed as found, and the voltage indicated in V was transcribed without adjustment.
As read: 12.5 V
